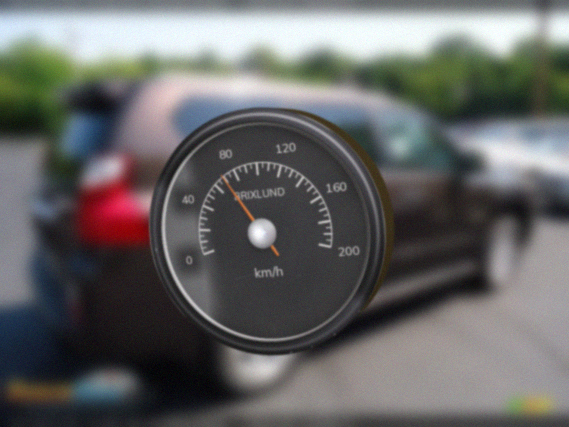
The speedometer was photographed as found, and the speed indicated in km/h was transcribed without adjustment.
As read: 70 km/h
